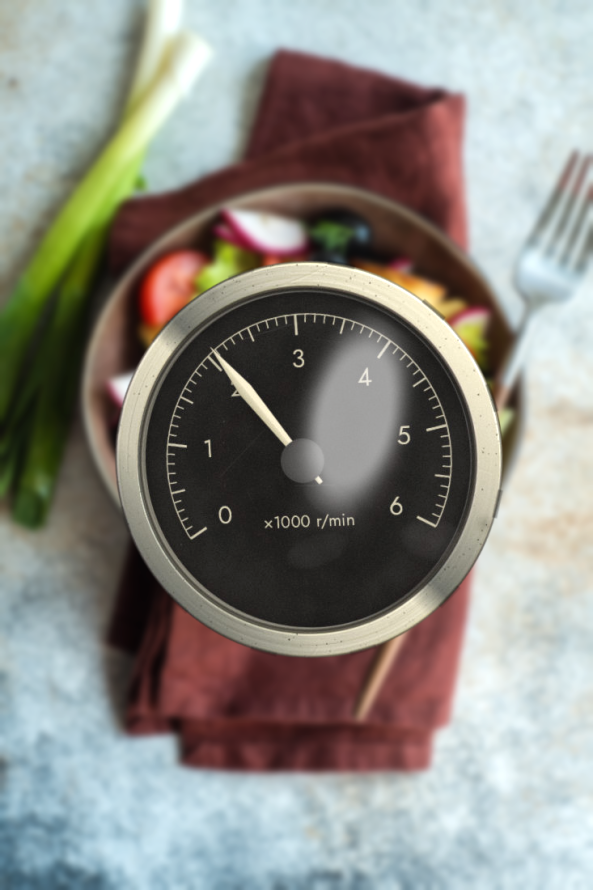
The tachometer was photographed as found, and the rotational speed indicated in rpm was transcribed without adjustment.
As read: 2100 rpm
